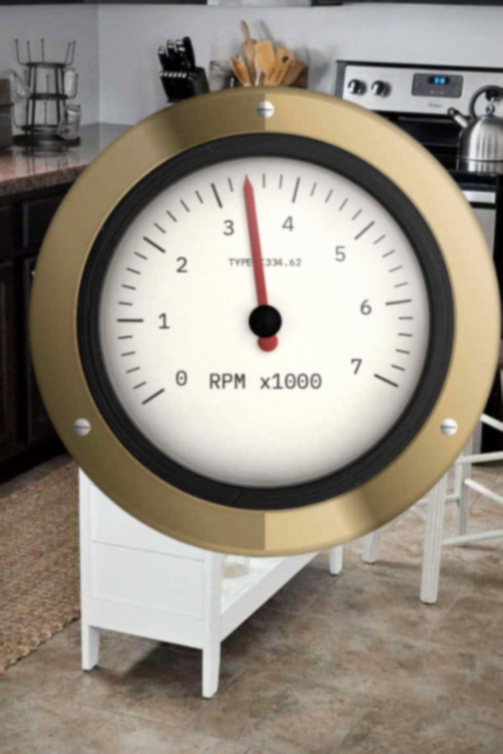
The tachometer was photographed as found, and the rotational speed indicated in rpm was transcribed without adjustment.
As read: 3400 rpm
